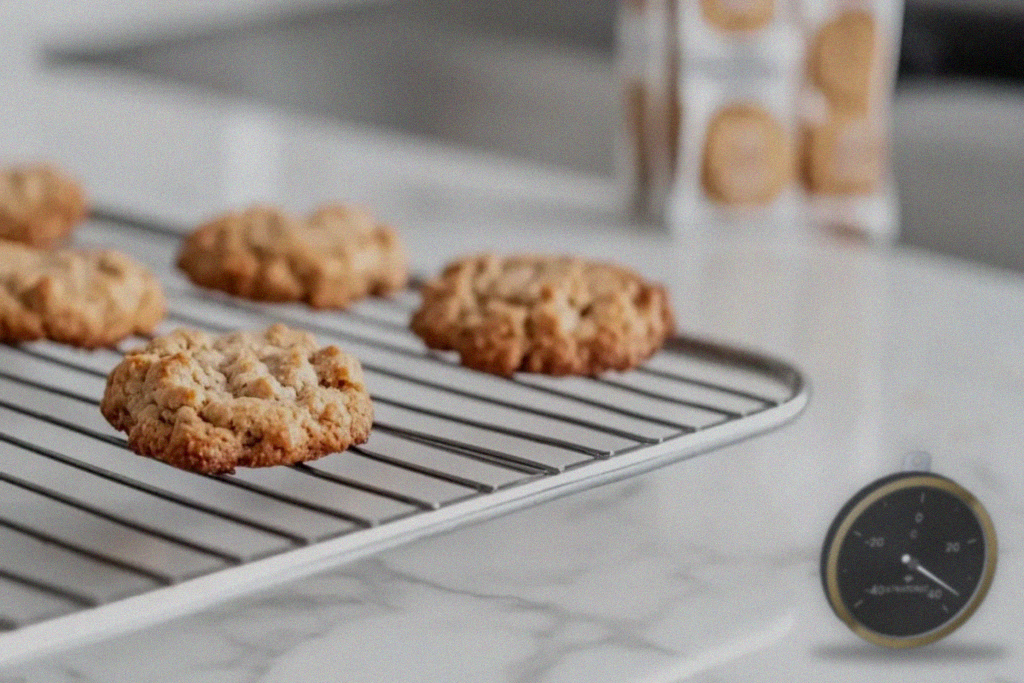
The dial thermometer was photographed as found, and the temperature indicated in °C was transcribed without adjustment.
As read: 35 °C
